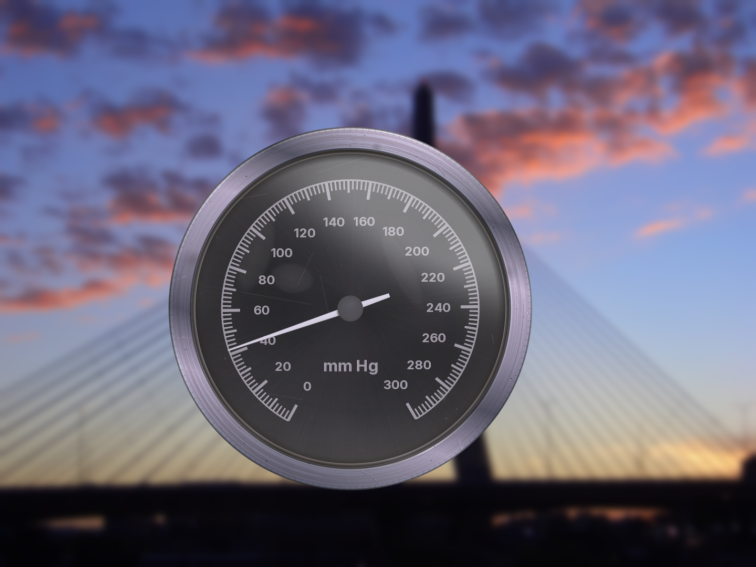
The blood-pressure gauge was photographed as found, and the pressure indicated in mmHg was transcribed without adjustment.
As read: 42 mmHg
